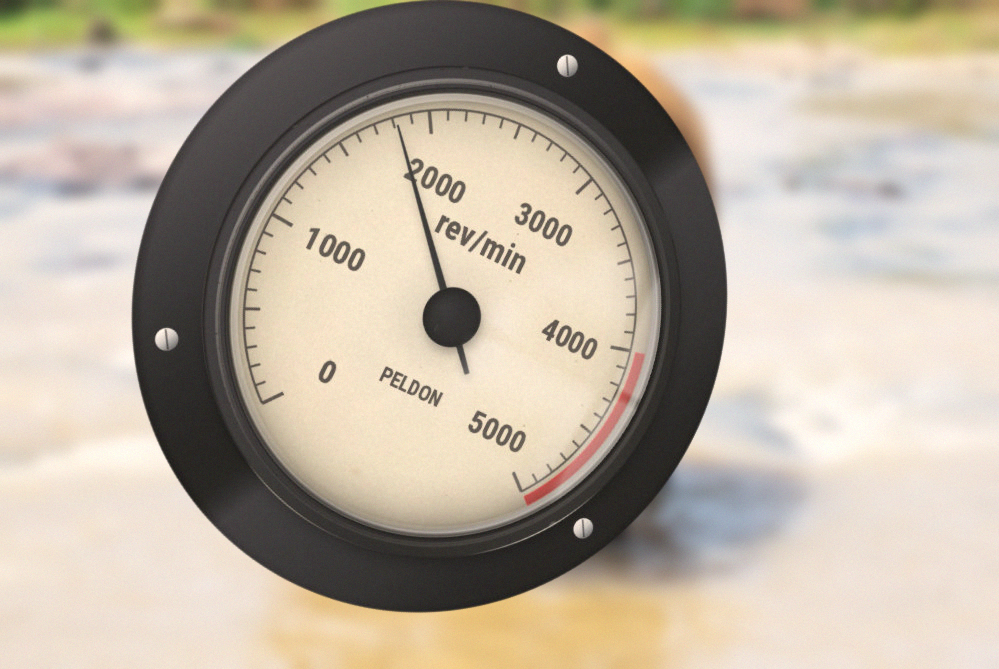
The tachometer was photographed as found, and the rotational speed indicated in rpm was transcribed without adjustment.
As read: 1800 rpm
